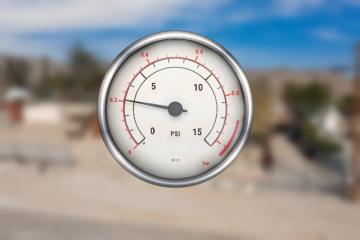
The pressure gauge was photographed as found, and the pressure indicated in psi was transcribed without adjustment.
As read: 3 psi
